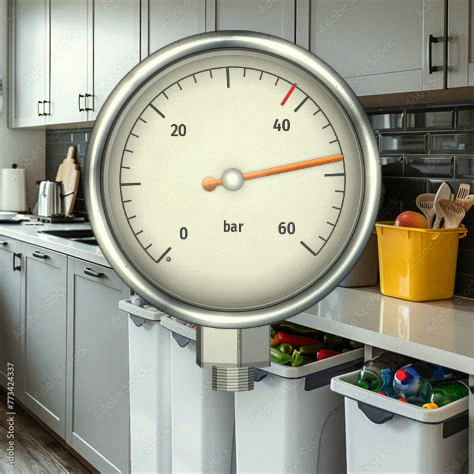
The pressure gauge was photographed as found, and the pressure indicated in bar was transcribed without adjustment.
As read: 48 bar
